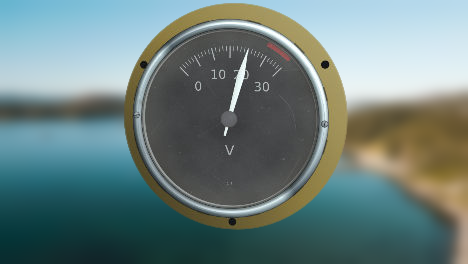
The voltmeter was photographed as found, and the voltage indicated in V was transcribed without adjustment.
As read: 20 V
